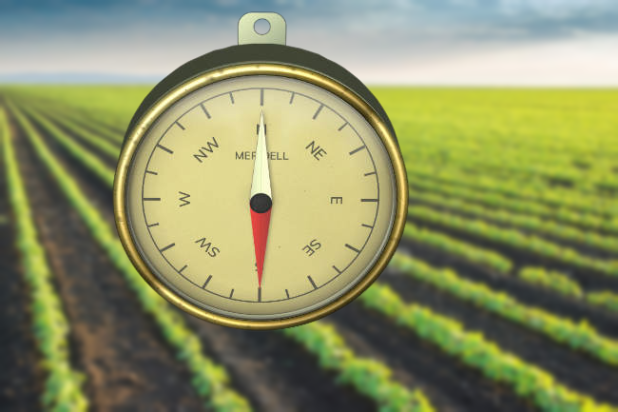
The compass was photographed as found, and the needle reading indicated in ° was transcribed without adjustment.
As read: 180 °
